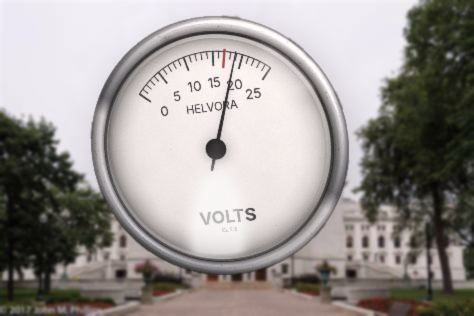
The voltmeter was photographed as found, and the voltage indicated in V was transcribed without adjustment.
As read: 19 V
